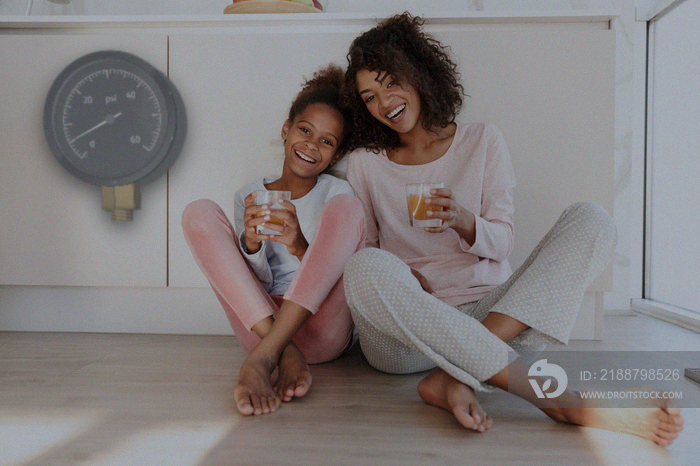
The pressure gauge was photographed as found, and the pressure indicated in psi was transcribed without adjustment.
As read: 5 psi
